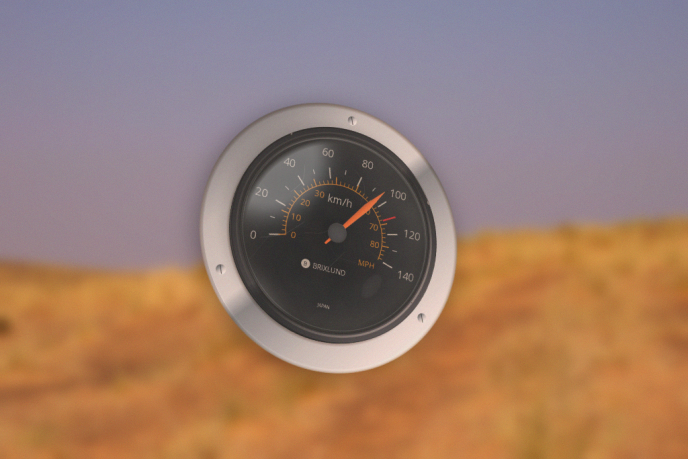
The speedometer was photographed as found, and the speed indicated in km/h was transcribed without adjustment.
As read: 95 km/h
